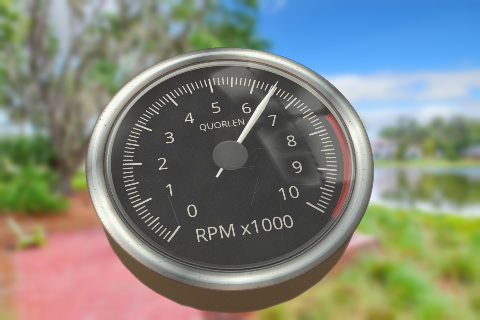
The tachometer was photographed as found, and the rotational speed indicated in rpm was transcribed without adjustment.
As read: 6500 rpm
